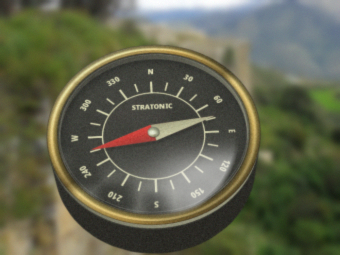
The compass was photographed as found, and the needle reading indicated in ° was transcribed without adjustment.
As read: 255 °
